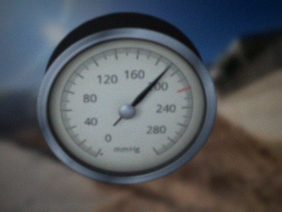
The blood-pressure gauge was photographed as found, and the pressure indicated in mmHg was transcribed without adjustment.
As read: 190 mmHg
